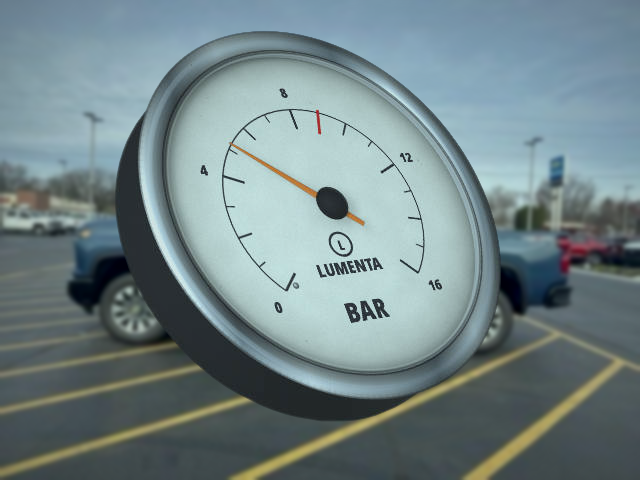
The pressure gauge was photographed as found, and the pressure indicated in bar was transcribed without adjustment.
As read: 5 bar
